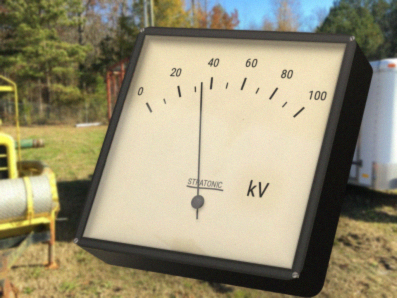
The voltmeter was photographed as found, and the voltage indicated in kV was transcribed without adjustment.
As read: 35 kV
